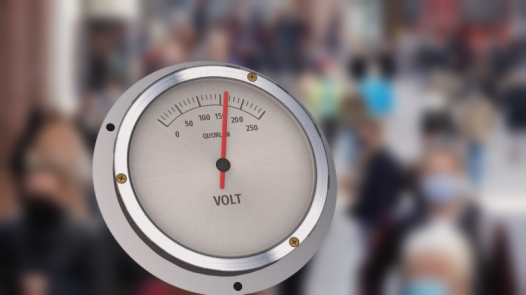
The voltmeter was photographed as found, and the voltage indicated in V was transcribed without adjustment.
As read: 160 V
